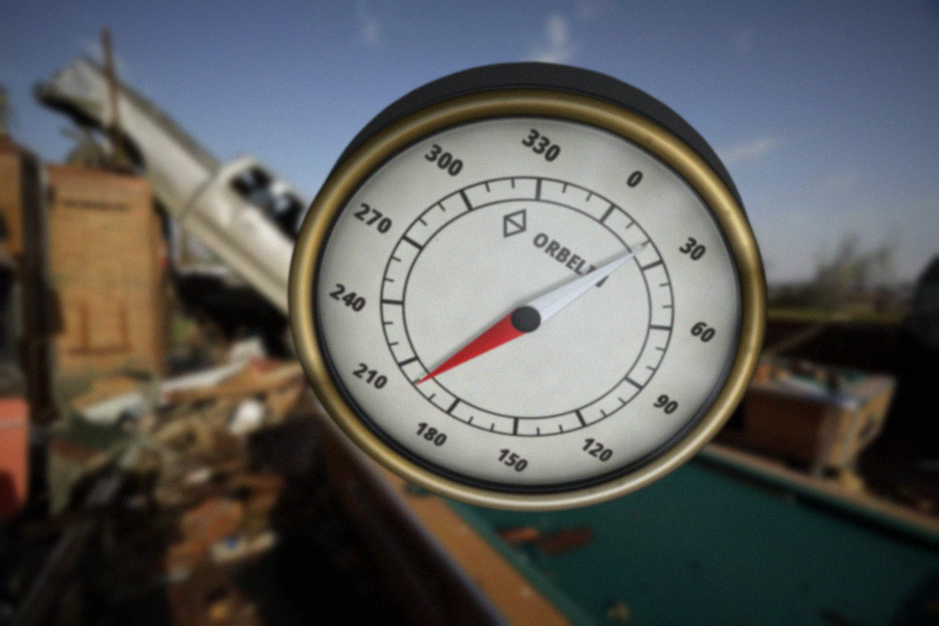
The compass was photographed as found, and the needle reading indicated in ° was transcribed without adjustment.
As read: 200 °
